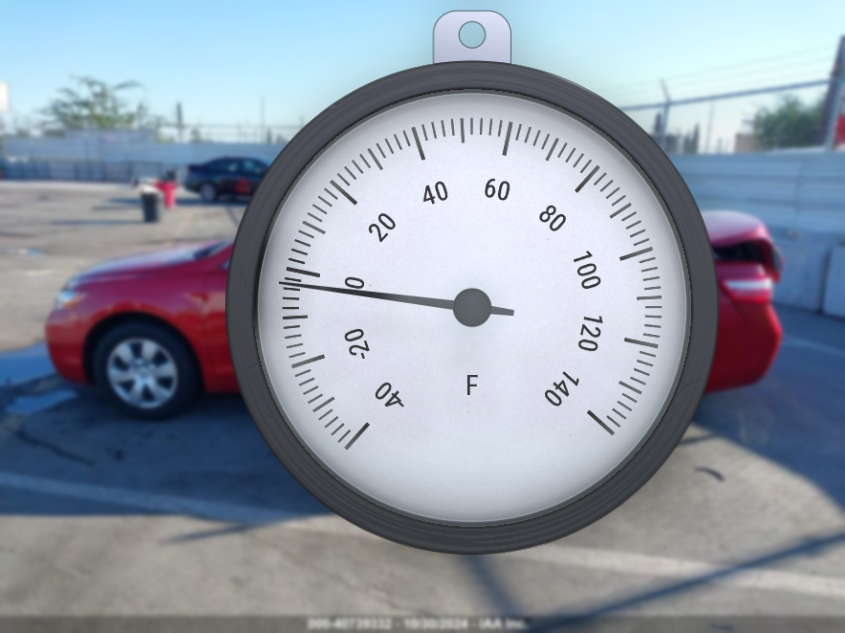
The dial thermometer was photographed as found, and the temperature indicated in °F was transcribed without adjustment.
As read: -3 °F
